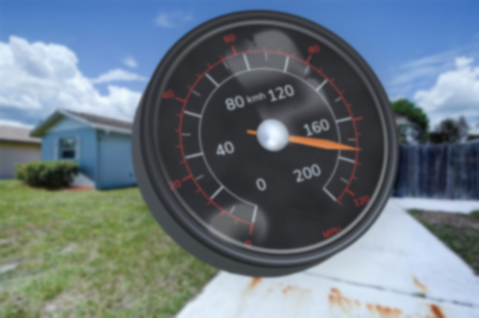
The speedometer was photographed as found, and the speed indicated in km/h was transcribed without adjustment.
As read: 175 km/h
